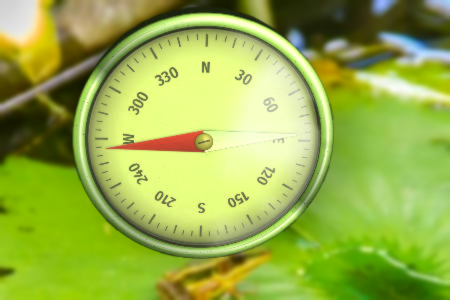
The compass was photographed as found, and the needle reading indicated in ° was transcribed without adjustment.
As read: 265 °
